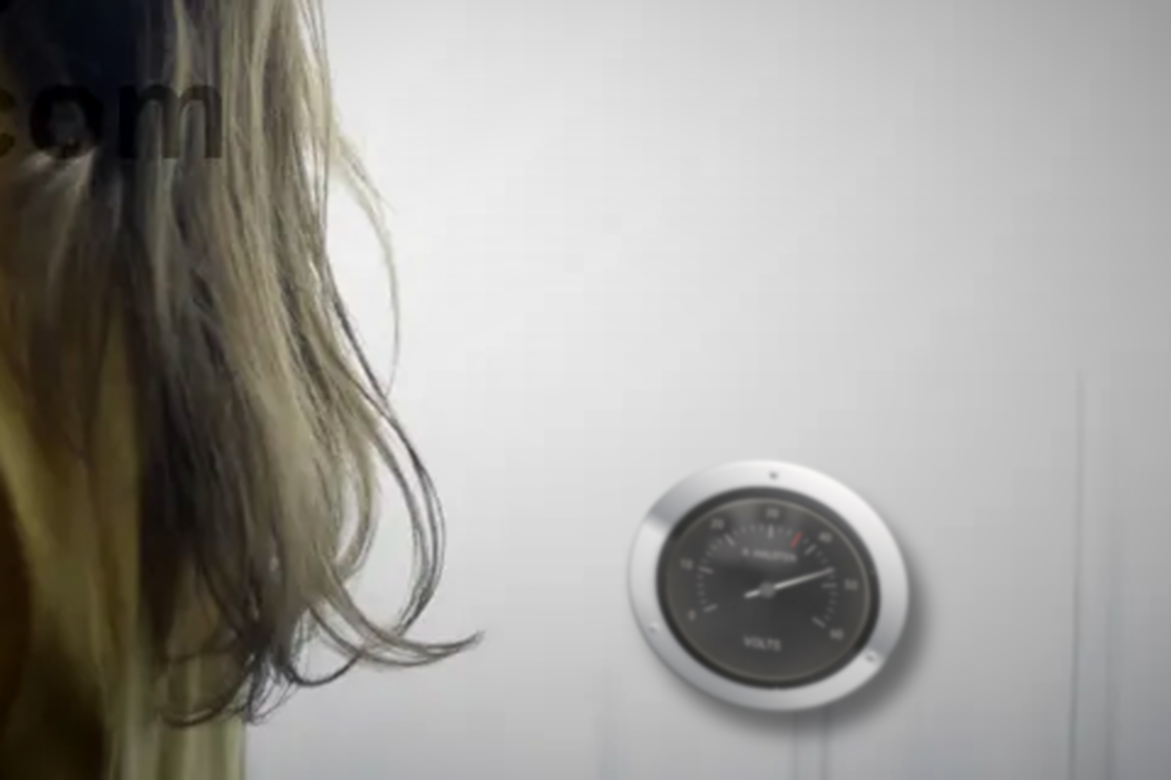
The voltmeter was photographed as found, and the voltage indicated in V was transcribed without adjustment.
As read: 46 V
